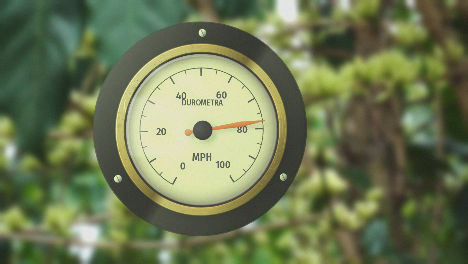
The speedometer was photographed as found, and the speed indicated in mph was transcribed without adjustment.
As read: 77.5 mph
